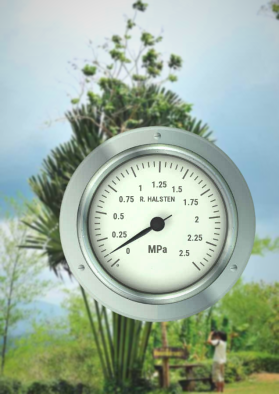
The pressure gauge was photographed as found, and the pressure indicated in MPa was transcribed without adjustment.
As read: 0.1 MPa
